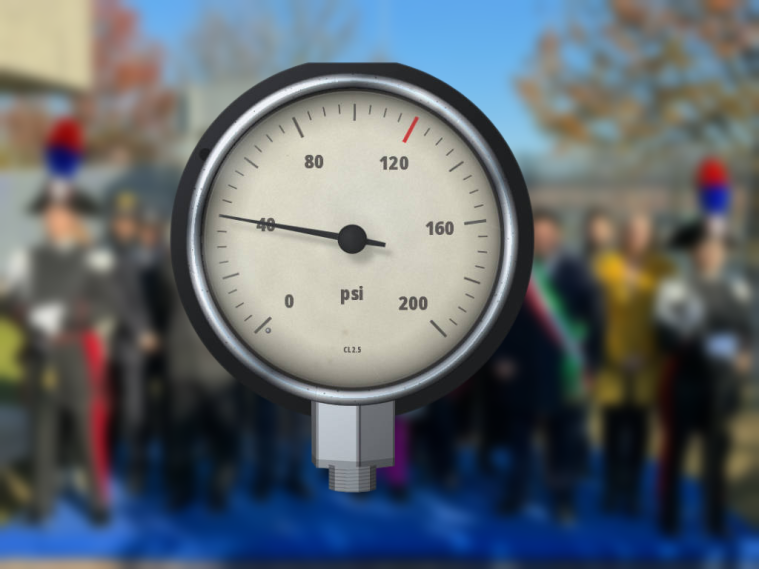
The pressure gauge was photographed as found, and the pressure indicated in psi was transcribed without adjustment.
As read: 40 psi
